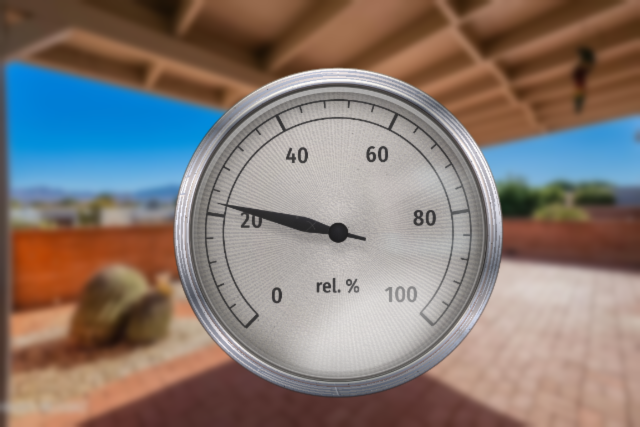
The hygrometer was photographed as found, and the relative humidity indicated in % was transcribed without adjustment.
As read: 22 %
